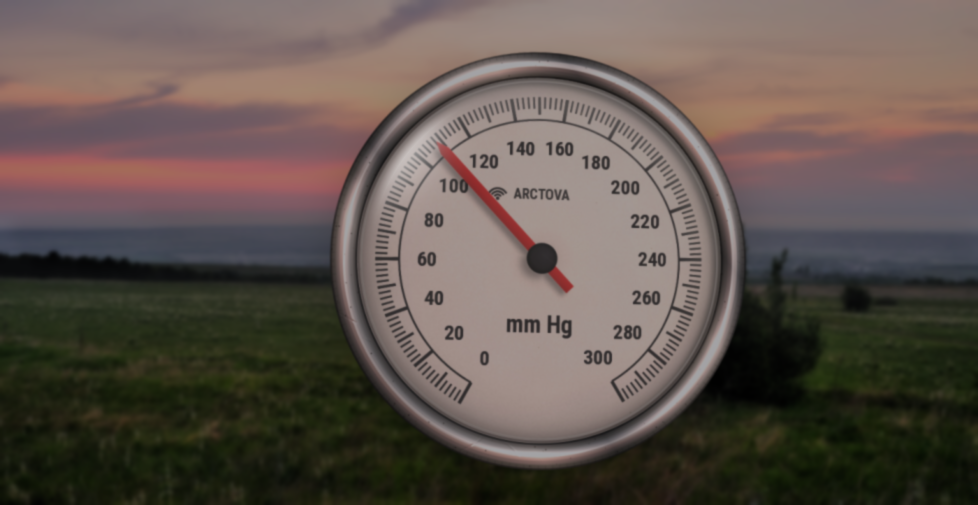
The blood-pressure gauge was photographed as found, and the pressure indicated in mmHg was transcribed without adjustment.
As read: 108 mmHg
